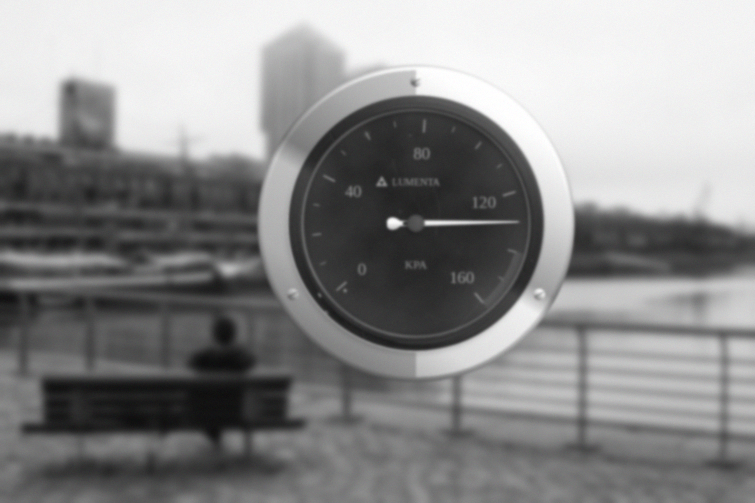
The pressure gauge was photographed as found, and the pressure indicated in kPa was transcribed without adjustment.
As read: 130 kPa
